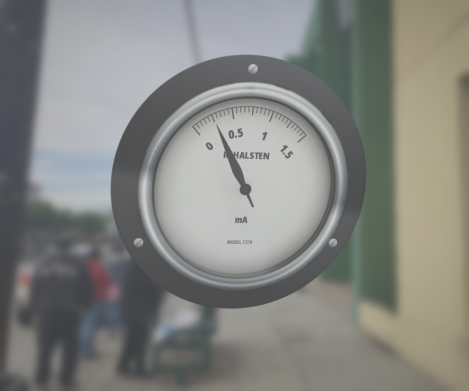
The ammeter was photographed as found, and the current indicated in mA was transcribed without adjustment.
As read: 0.25 mA
